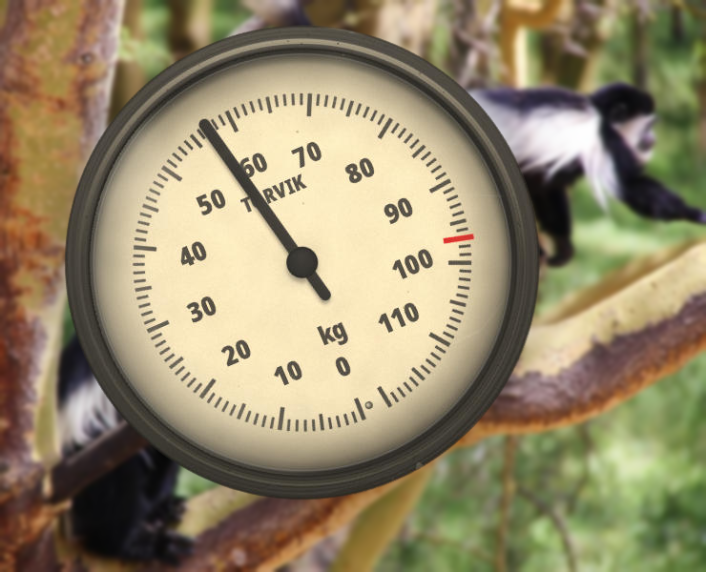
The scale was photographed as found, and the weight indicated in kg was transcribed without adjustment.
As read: 57 kg
